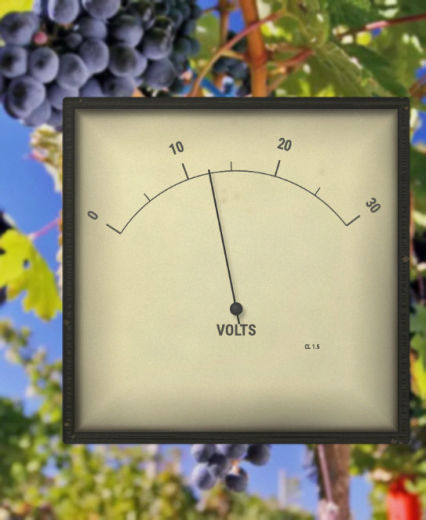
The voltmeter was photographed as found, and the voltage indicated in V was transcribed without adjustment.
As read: 12.5 V
